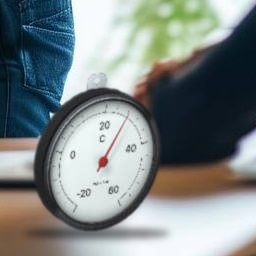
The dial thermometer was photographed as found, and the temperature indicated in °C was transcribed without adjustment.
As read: 28 °C
